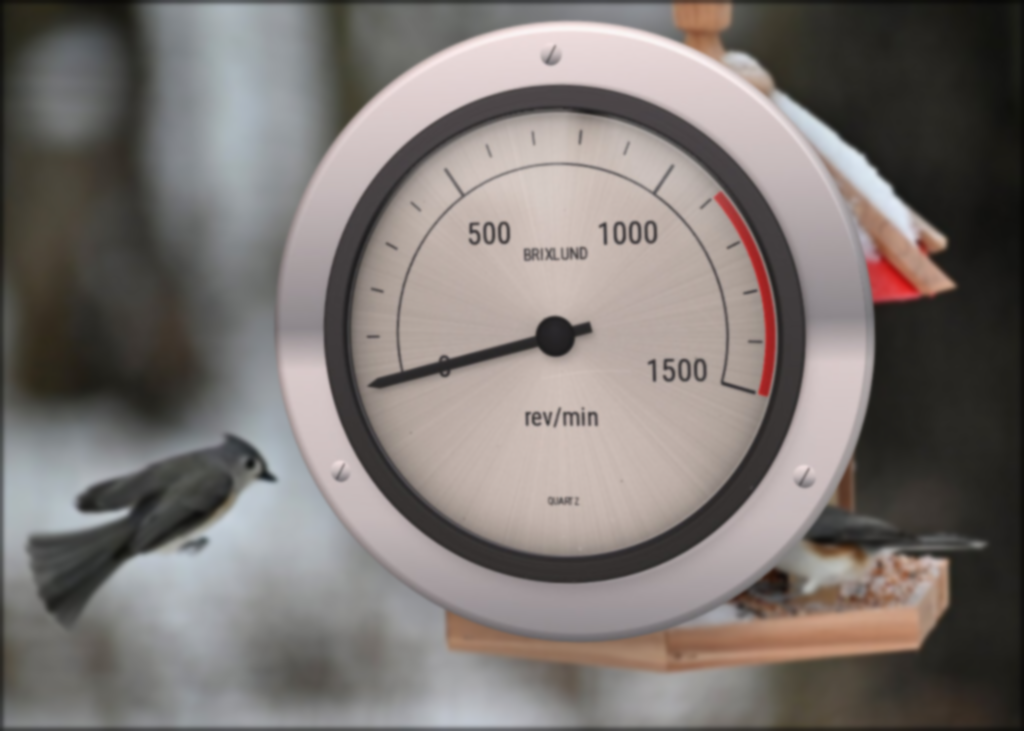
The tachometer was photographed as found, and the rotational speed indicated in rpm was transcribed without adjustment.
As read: 0 rpm
